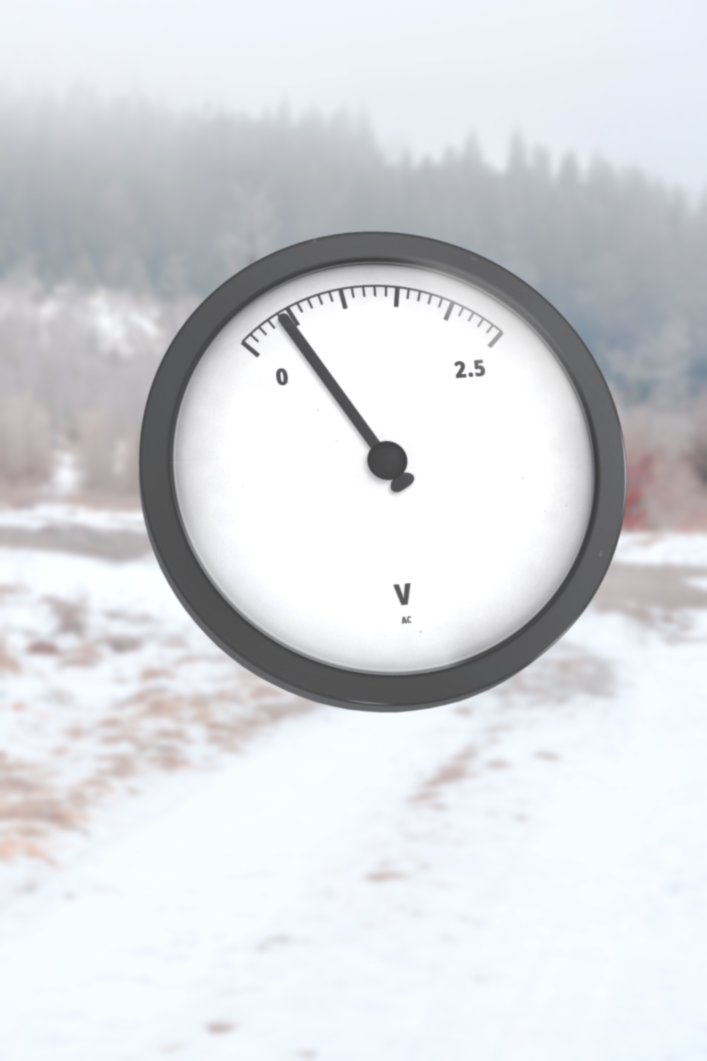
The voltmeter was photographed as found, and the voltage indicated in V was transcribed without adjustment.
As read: 0.4 V
